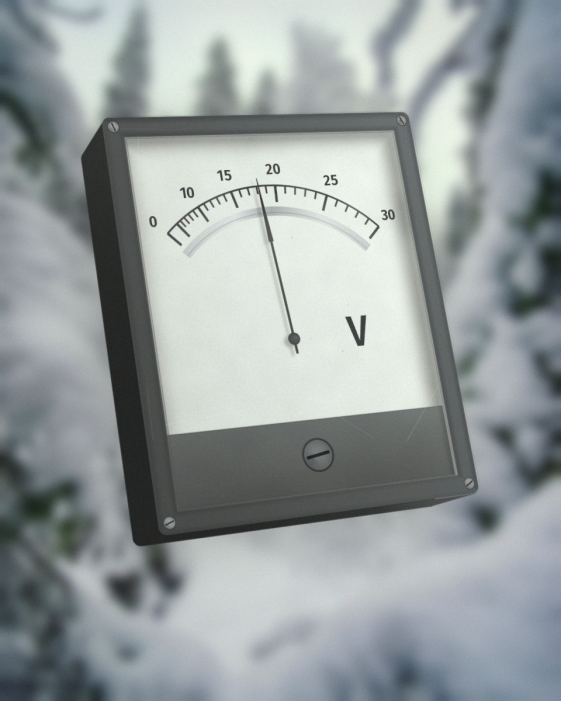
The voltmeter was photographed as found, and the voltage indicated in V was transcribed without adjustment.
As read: 18 V
